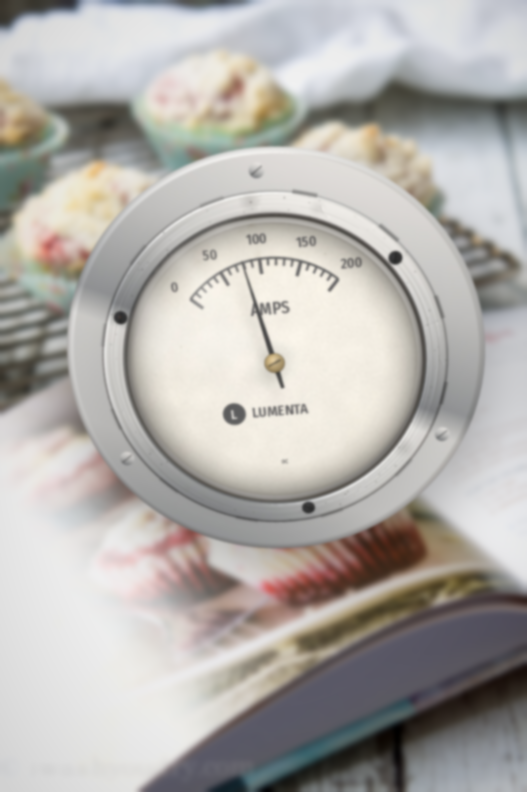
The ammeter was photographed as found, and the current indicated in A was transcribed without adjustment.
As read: 80 A
